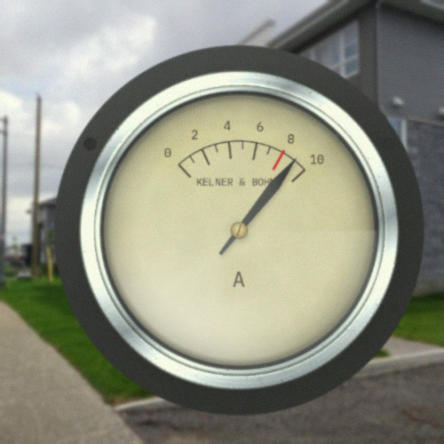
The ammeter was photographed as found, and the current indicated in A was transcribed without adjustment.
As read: 9 A
